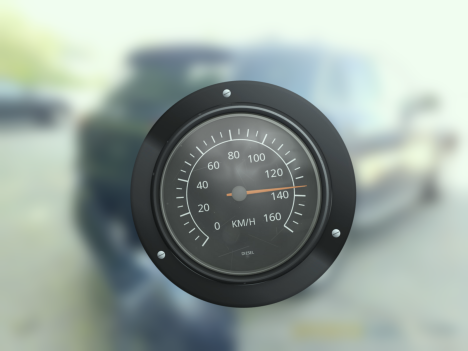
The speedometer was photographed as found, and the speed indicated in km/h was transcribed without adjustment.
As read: 135 km/h
